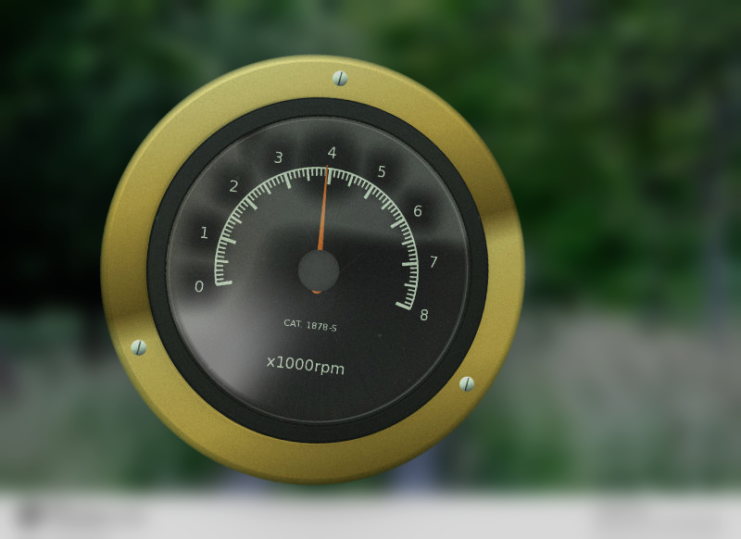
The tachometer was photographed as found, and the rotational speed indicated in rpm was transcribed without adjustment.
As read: 3900 rpm
